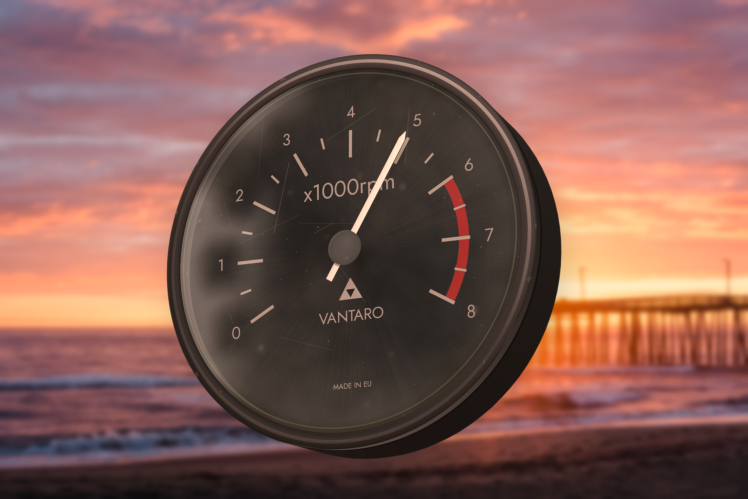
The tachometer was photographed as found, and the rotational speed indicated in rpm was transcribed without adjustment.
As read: 5000 rpm
